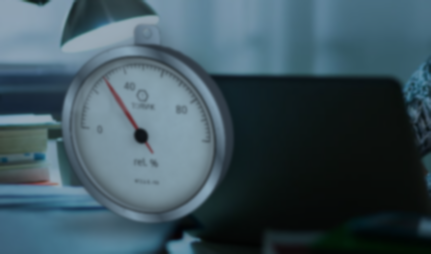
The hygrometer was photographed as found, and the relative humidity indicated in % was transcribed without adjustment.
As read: 30 %
